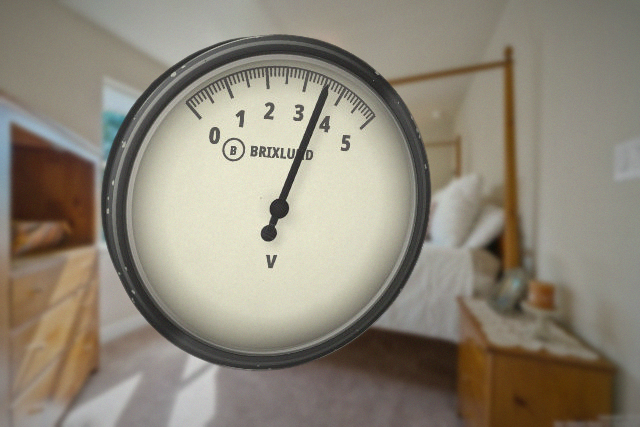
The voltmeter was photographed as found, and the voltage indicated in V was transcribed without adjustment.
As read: 3.5 V
